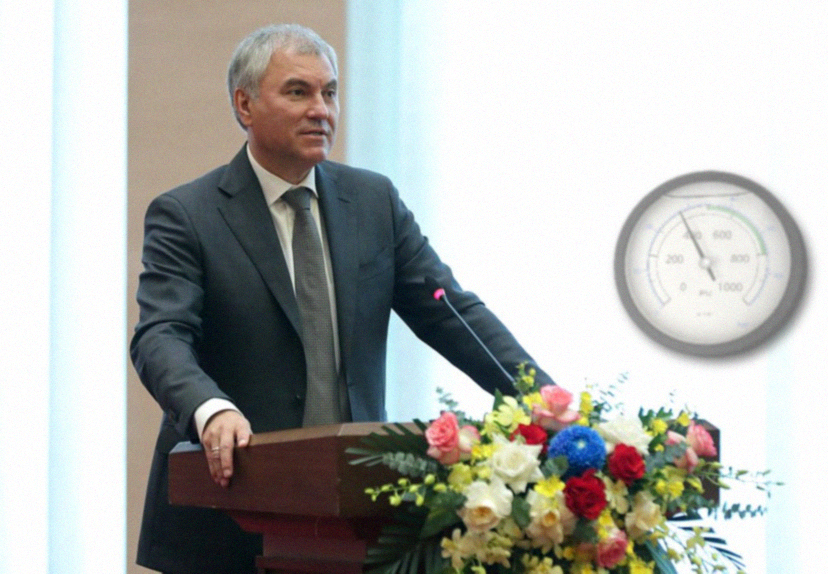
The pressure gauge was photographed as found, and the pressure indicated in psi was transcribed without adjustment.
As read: 400 psi
